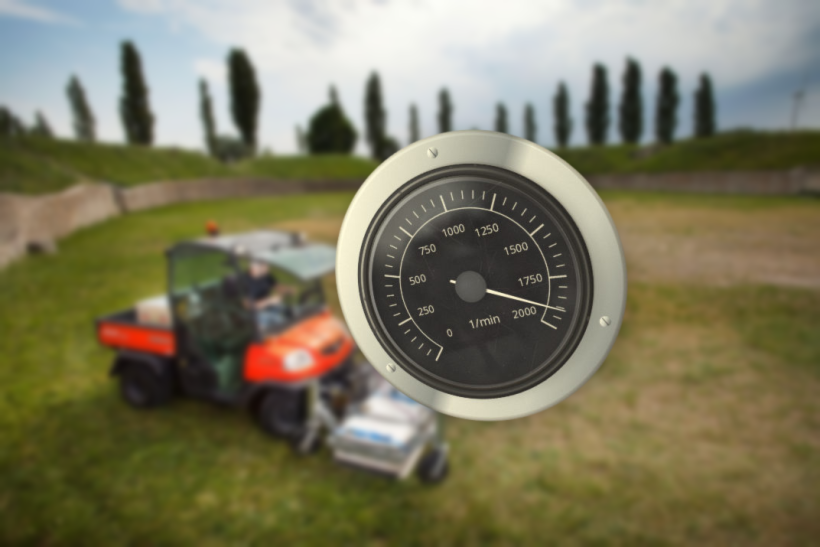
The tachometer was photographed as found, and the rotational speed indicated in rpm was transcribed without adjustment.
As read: 1900 rpm
